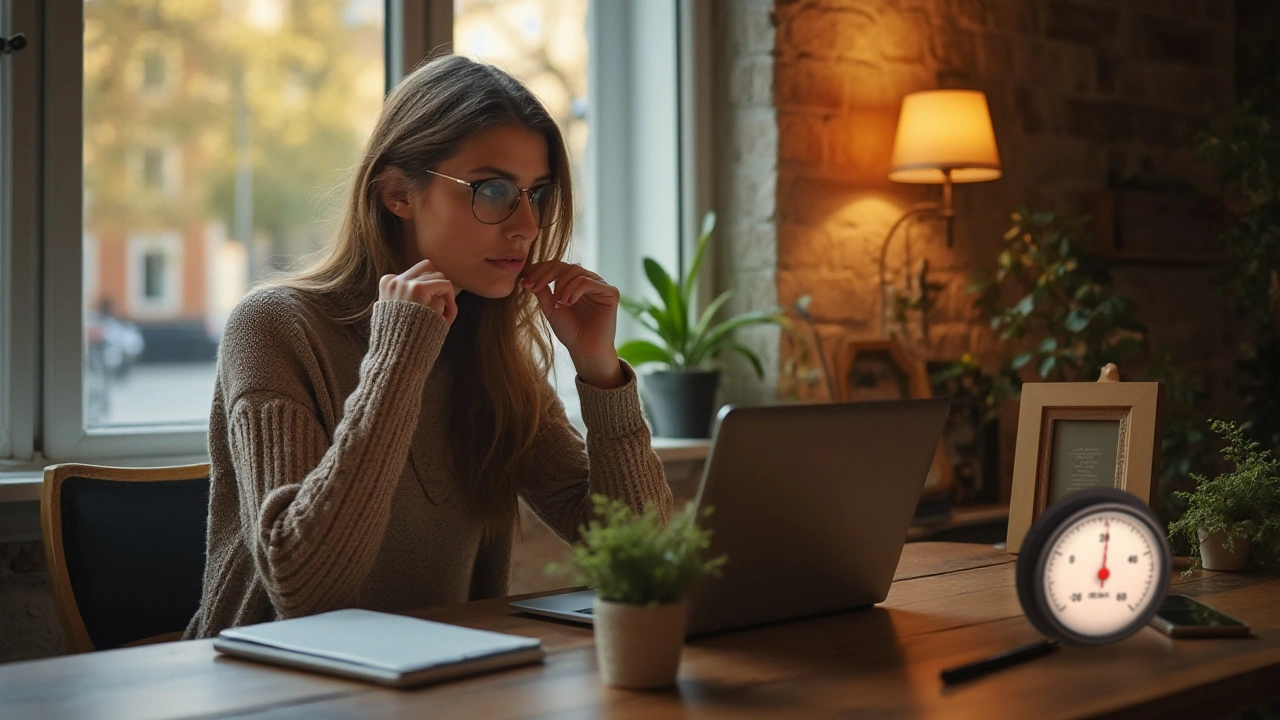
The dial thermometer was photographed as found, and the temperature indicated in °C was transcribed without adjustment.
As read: 20 °C
